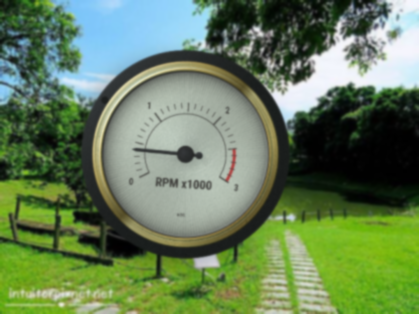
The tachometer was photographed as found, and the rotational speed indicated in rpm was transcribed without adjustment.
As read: 400 rpm
